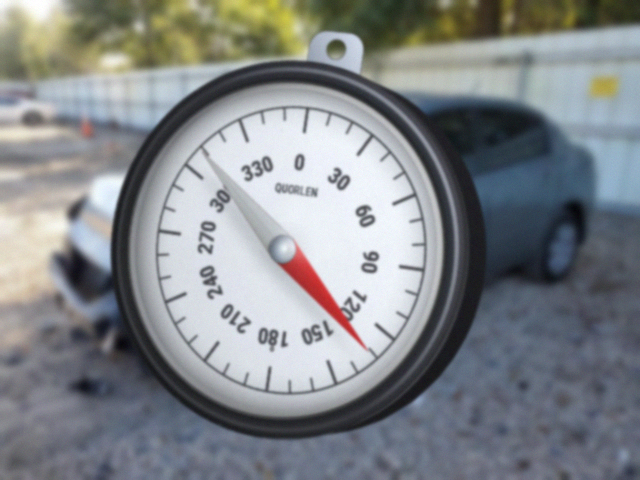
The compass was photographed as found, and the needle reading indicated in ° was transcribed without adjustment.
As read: 130 °
